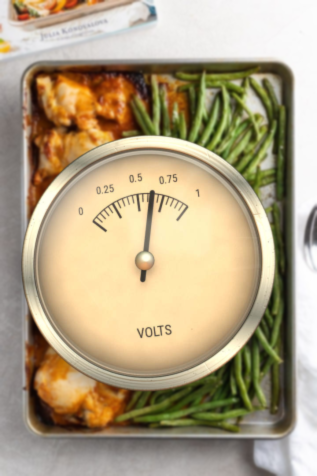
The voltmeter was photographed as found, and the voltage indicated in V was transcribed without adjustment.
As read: 0.65 V
